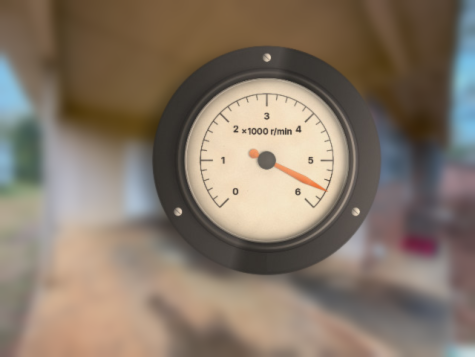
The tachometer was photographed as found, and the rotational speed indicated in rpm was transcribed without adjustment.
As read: 5600 rpm
